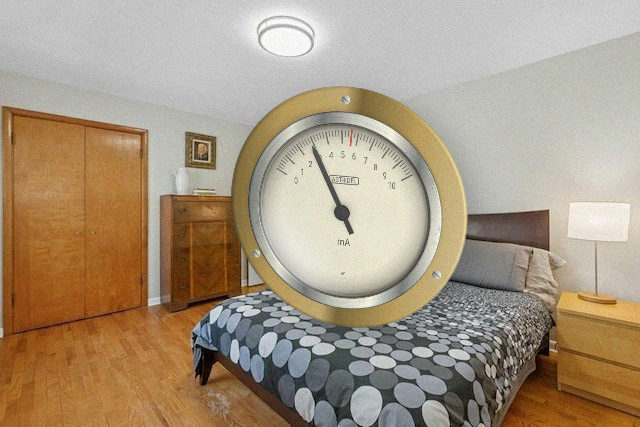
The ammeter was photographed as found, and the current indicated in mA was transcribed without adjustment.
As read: 3 mA
